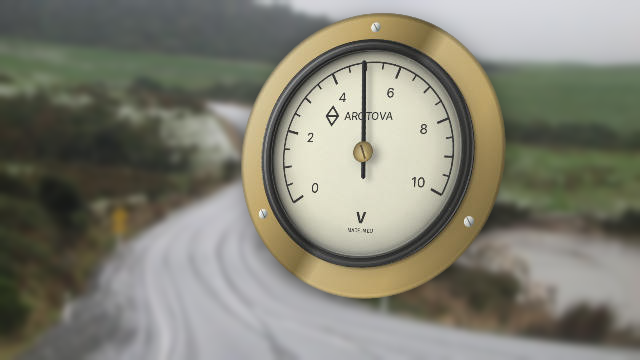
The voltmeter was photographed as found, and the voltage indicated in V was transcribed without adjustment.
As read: 5 V
